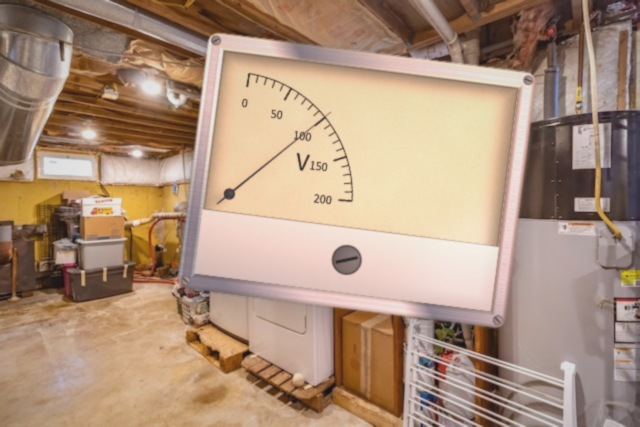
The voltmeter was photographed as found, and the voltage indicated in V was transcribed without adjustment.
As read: 100 V
